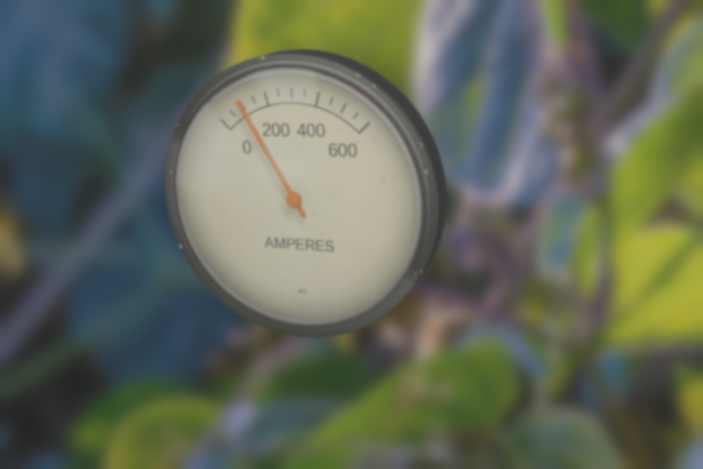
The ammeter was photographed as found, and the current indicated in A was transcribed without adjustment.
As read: 100 A
